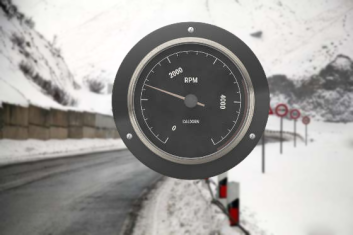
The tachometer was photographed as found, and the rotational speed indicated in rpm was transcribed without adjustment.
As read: 1300 rpm
